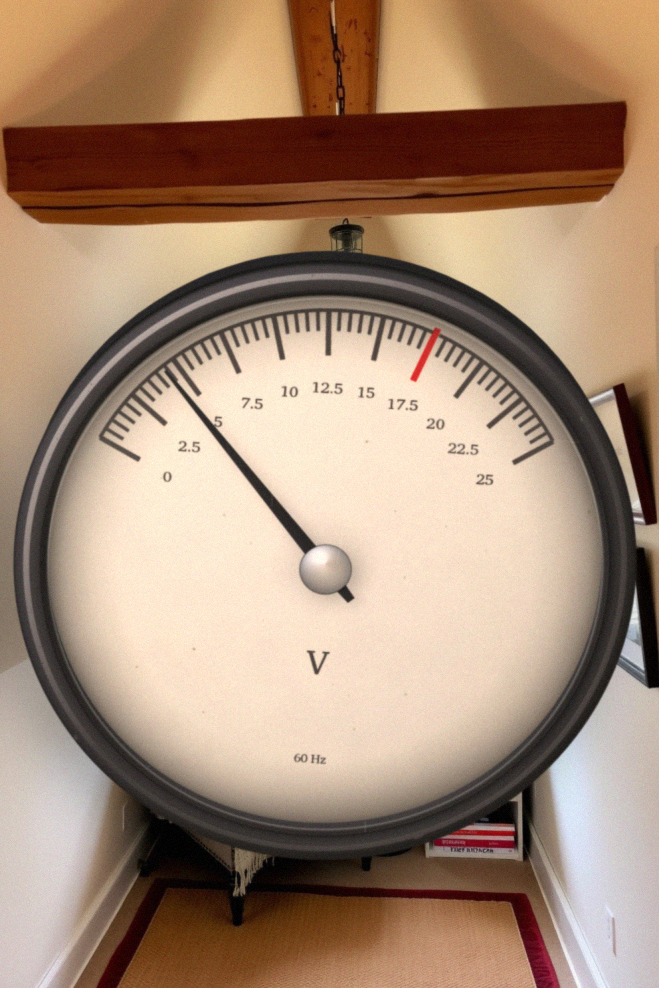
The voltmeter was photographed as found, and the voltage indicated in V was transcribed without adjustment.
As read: 4.5 V
